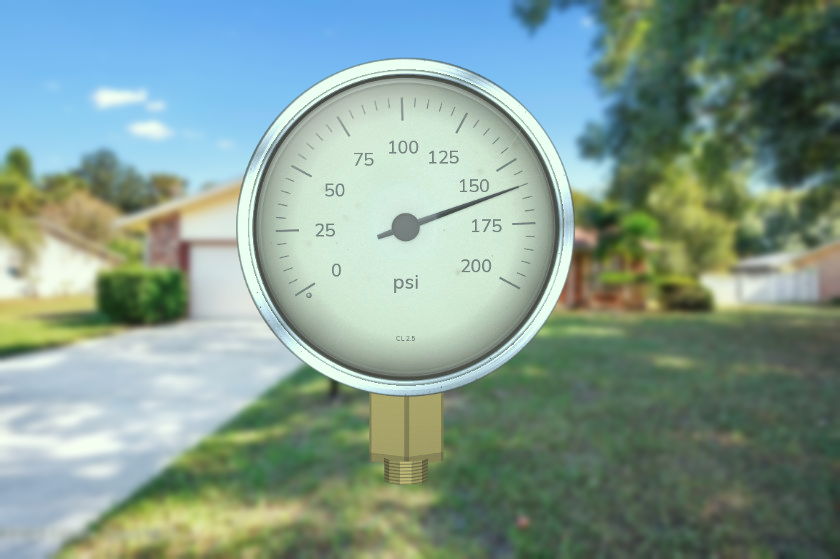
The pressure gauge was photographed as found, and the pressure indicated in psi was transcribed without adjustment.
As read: 160 psi
